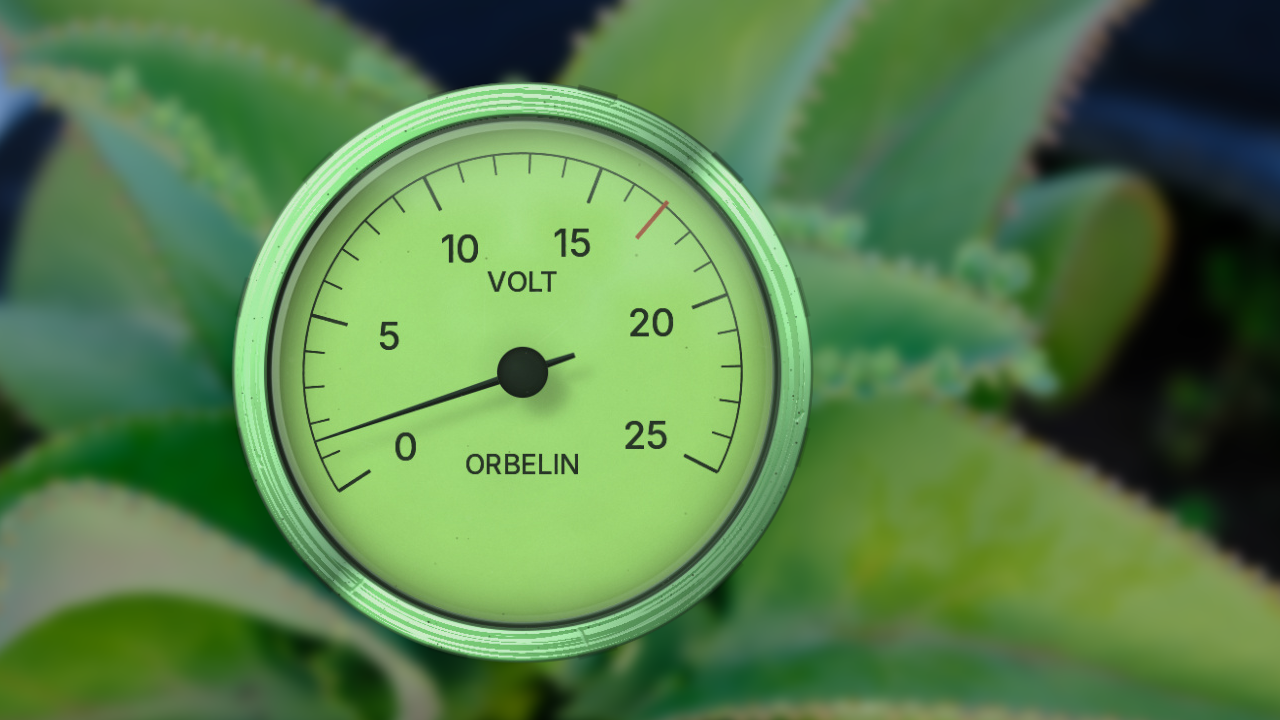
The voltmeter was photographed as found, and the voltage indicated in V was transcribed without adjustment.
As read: 1.5 V
